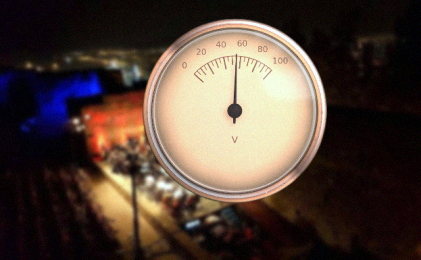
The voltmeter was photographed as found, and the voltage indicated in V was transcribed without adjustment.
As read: 55 V
